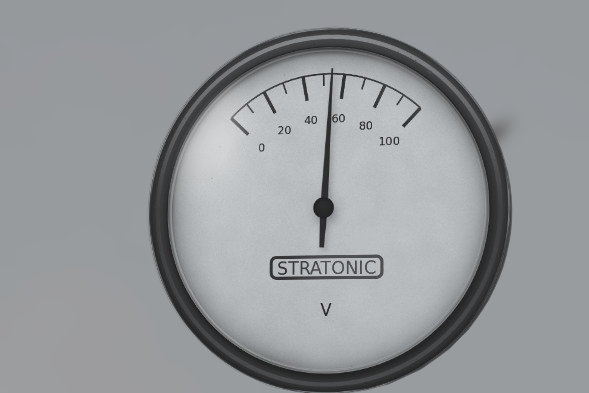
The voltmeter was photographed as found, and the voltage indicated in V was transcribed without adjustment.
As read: 55 V
